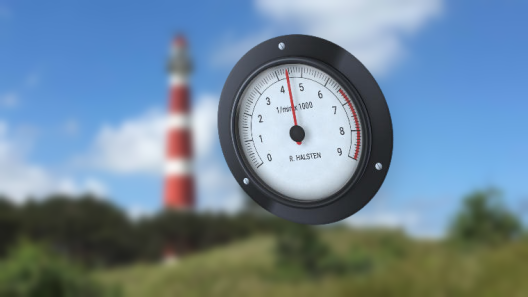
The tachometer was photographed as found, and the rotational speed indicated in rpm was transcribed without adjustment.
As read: 4500 rpm
